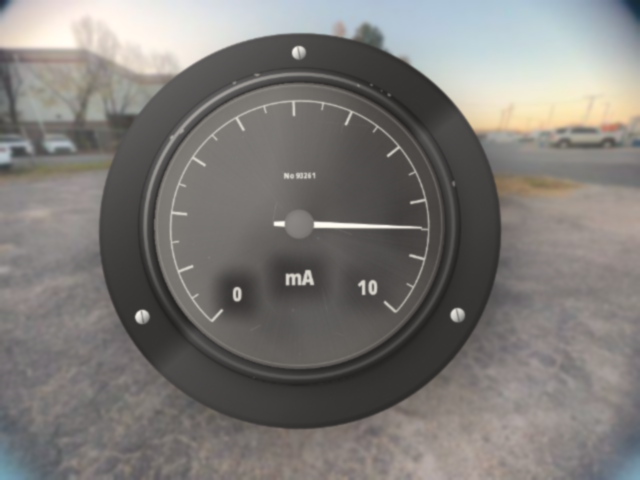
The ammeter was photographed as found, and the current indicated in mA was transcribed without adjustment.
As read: 8.5 mA
